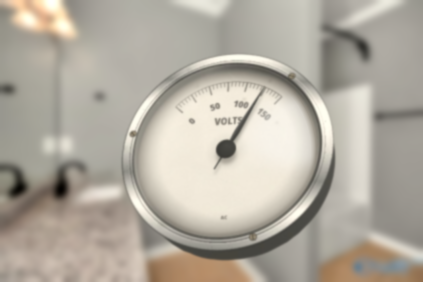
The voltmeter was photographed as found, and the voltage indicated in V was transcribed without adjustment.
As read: 125 V
